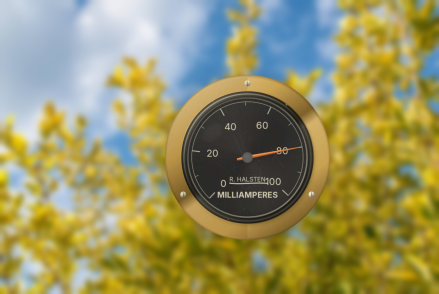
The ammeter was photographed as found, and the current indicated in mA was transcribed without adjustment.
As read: 80 mA
